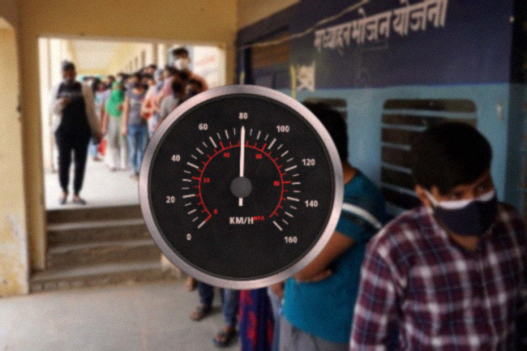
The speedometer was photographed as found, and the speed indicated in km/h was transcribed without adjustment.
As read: 80 km/h
